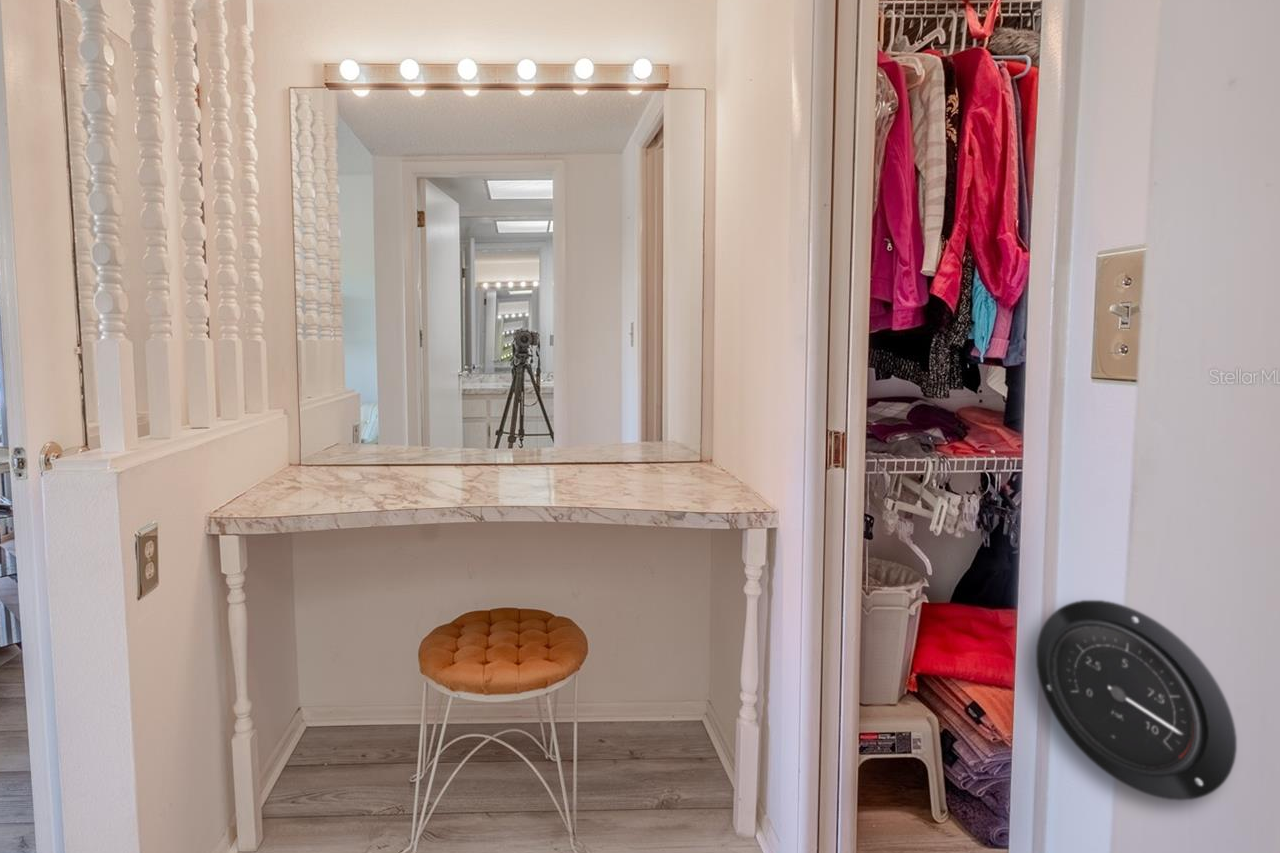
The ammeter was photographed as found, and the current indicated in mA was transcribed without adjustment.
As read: 9 mA
